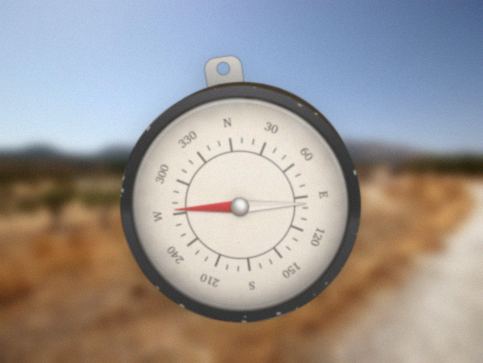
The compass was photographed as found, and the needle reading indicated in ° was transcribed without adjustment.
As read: 275 °
